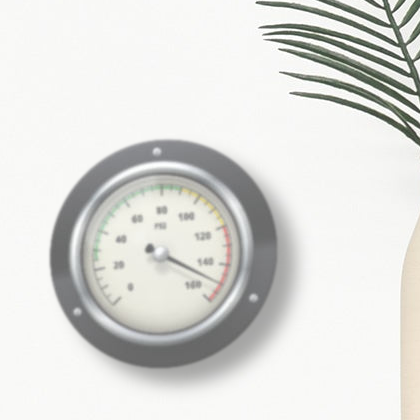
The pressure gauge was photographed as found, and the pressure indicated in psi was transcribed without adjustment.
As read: 150 psi
